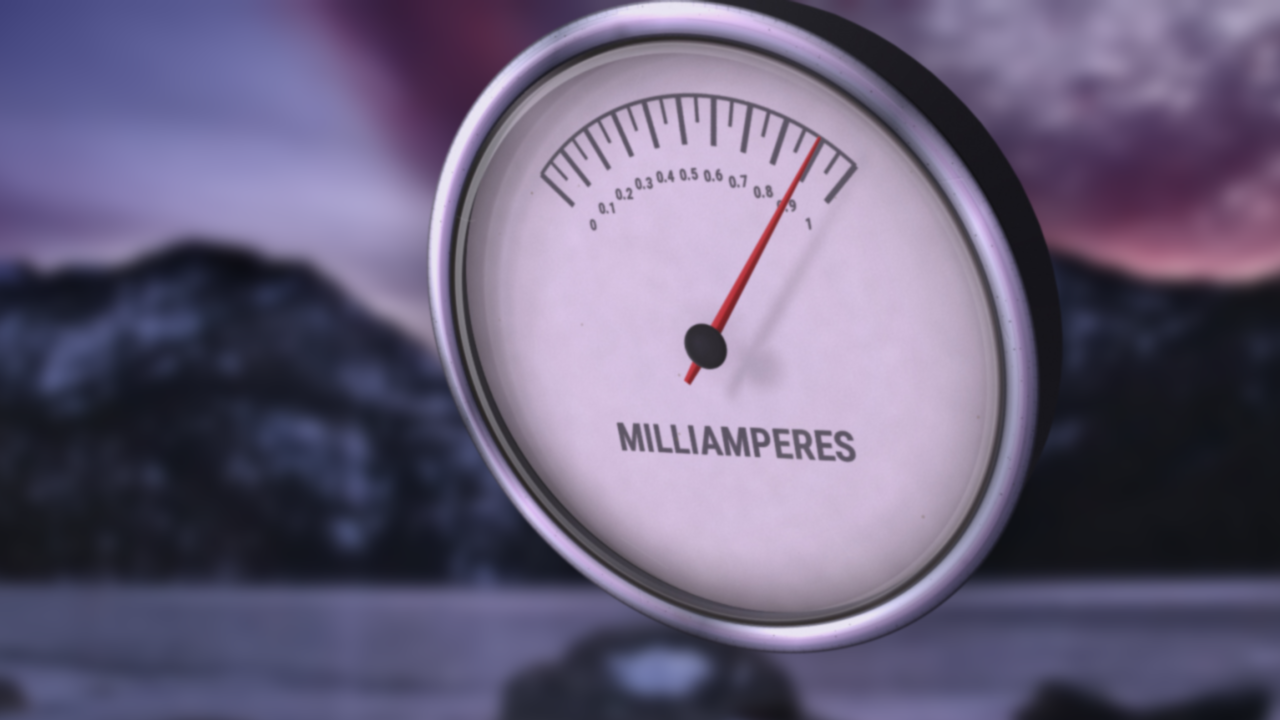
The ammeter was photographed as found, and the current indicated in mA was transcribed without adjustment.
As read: 0.9 mA
